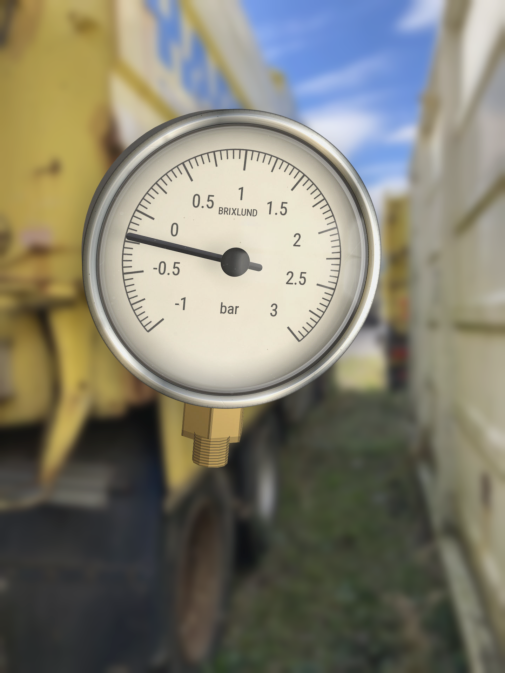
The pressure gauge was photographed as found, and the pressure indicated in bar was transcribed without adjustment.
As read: -0.2 bar
